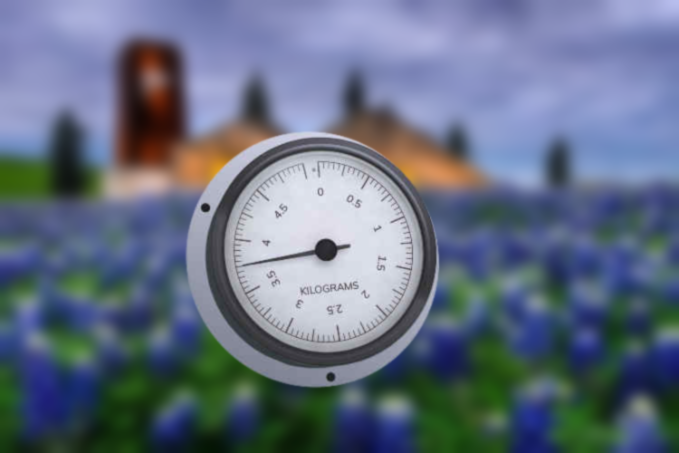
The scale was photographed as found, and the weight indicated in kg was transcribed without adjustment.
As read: 3.75 kg
